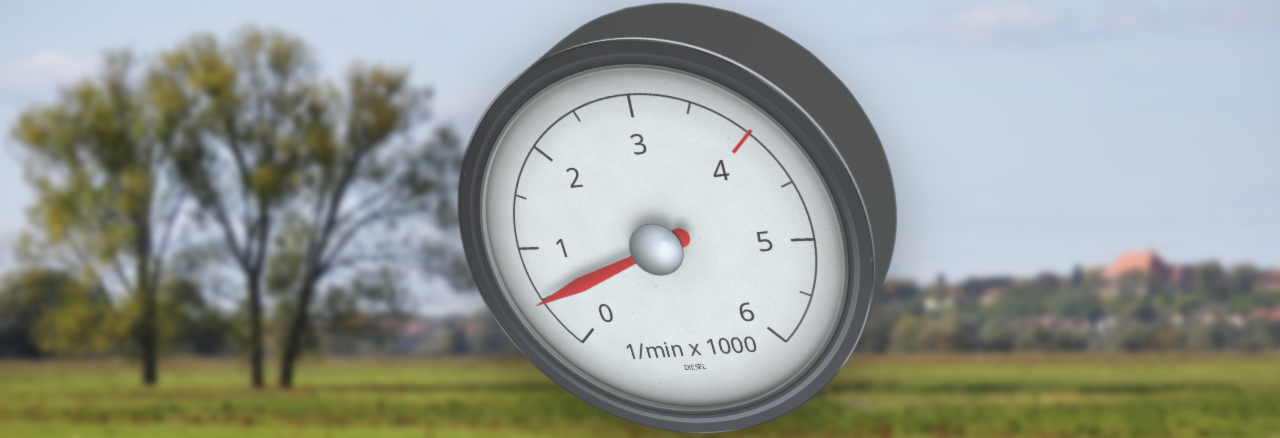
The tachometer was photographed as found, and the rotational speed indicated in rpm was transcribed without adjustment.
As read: 500 rpm
